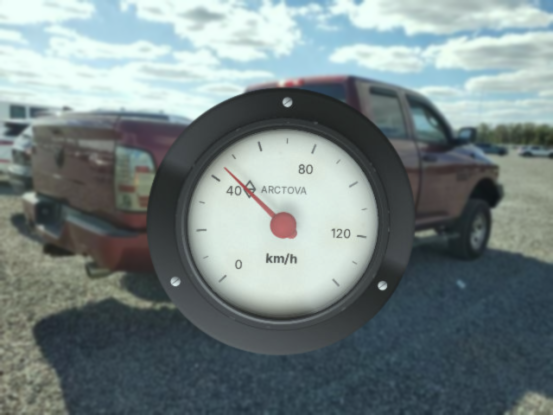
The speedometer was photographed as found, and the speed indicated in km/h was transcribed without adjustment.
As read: 45 km/h
